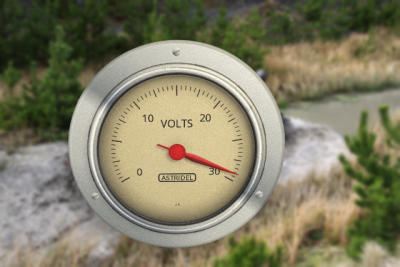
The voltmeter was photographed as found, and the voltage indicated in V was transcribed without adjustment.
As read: 29 V
